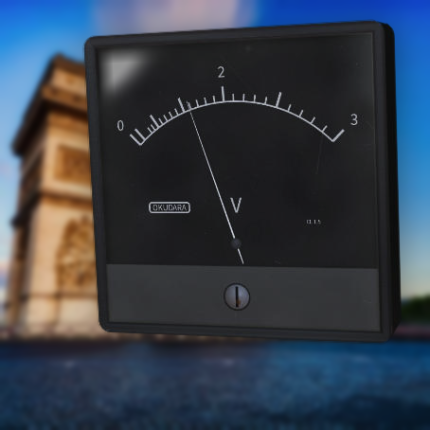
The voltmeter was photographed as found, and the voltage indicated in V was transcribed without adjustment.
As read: 1.6 V
